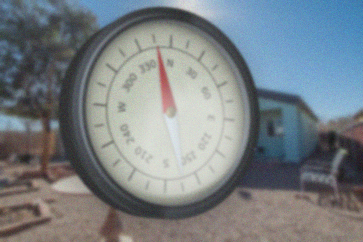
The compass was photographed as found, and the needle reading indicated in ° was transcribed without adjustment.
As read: 345 °
